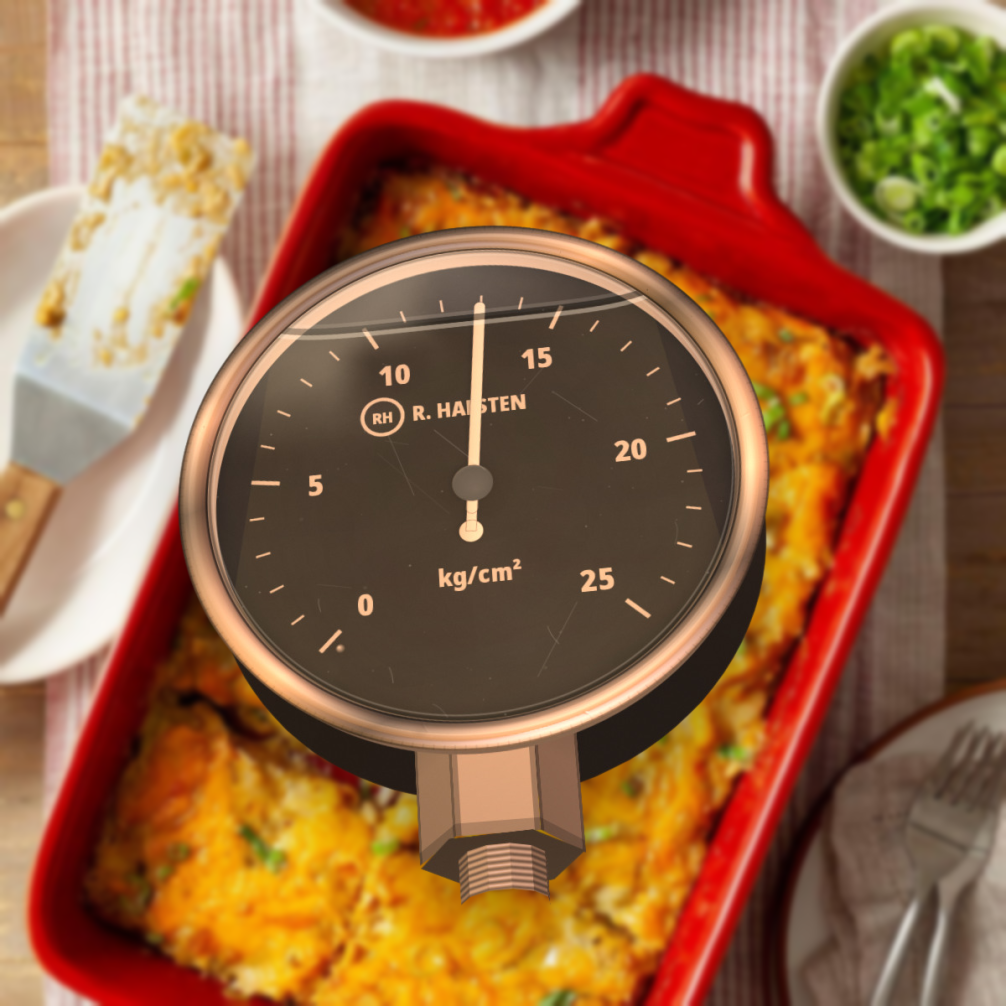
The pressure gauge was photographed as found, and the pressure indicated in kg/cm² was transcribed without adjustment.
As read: 13 kg/cm²
